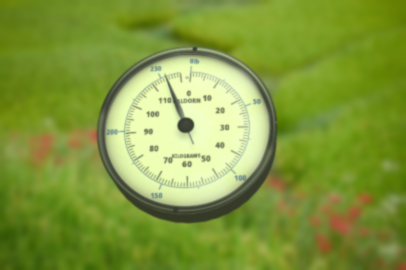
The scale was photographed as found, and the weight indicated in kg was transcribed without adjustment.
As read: 115 kg
